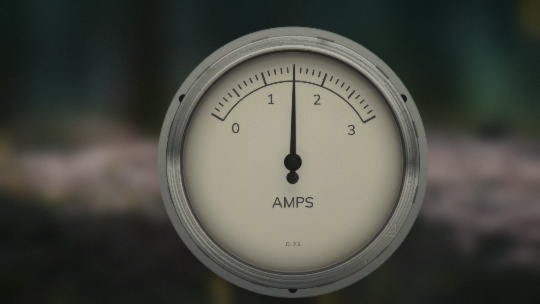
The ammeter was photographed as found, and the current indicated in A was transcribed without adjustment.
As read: 1.5 A
